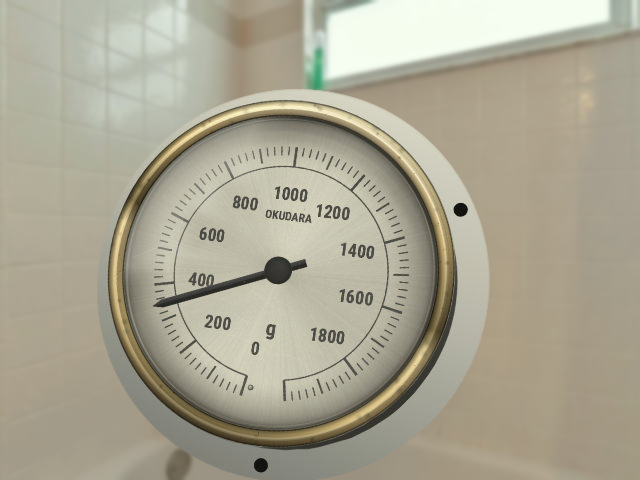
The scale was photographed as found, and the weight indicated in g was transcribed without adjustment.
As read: 340 g
